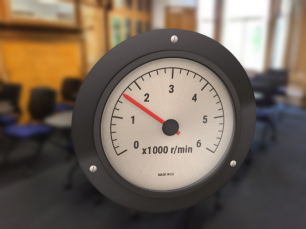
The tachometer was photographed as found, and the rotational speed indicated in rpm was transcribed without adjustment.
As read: 1600 rpm
